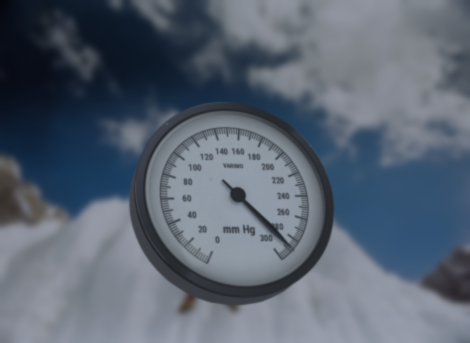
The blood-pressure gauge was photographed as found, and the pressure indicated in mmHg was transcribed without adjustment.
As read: 290 mmHg
